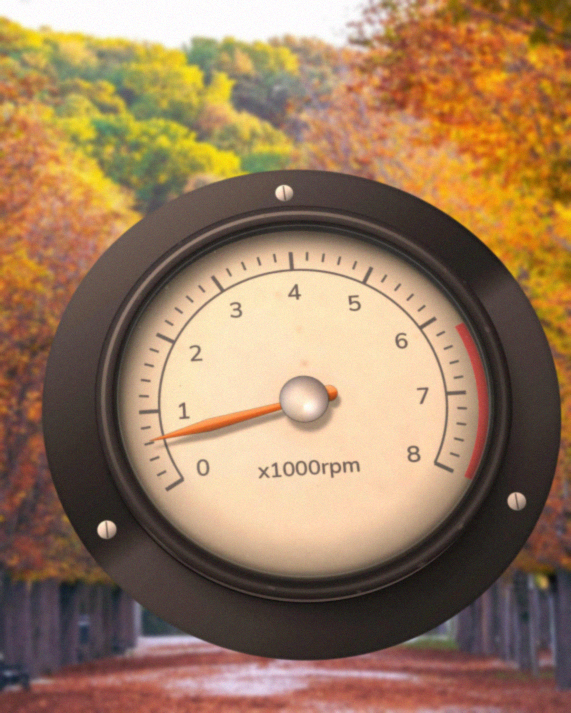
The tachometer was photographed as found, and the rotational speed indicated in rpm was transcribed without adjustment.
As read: 600 rpm
